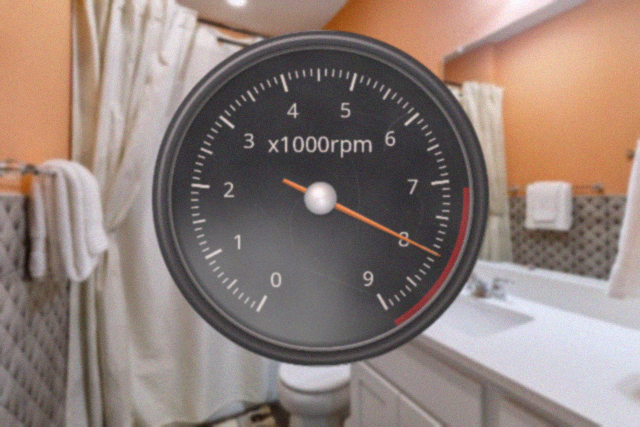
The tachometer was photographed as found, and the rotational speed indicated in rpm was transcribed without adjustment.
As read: 8000 rpm
